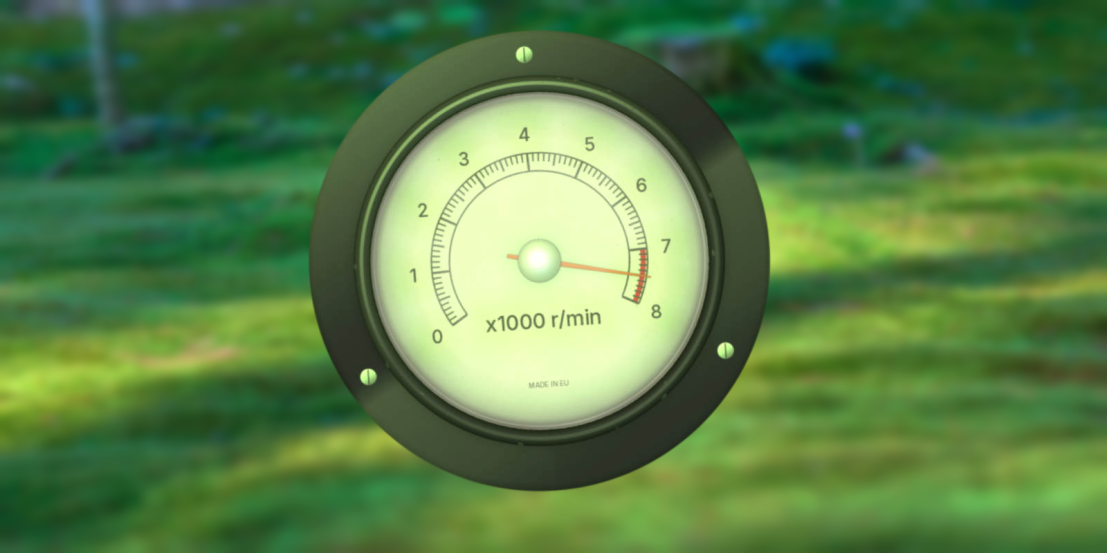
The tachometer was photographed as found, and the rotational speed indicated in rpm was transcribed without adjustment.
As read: 7500 rpm
